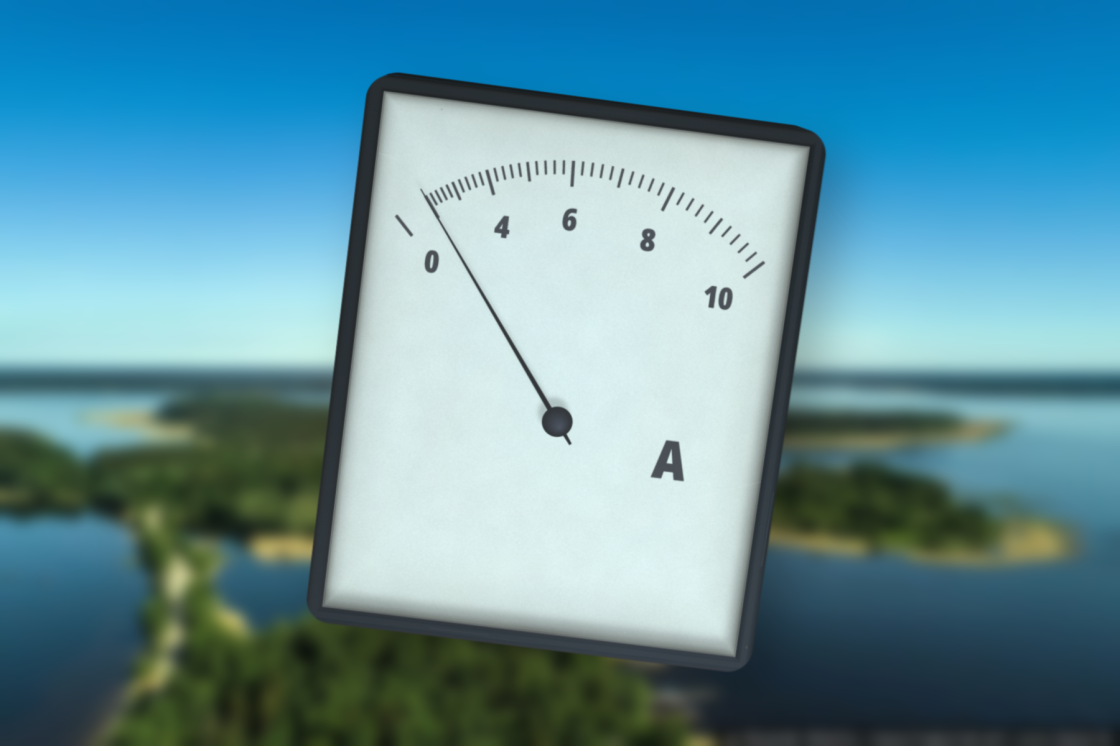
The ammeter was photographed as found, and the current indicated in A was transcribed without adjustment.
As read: 2 A
